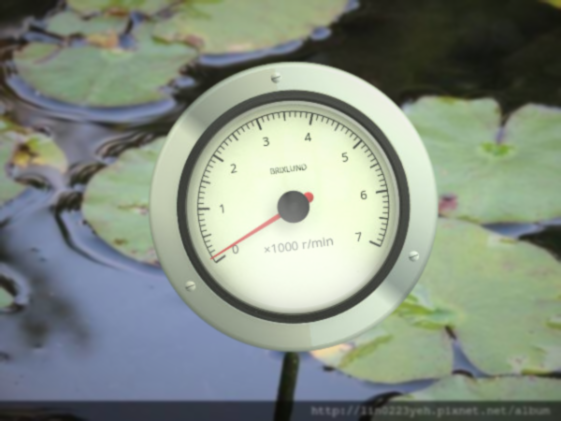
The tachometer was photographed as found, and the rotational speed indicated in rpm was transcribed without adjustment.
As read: 100 rpm
